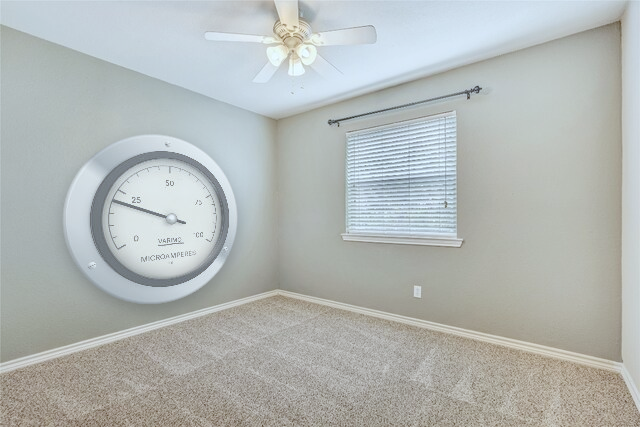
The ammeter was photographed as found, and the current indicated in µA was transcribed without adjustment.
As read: 20 µA
